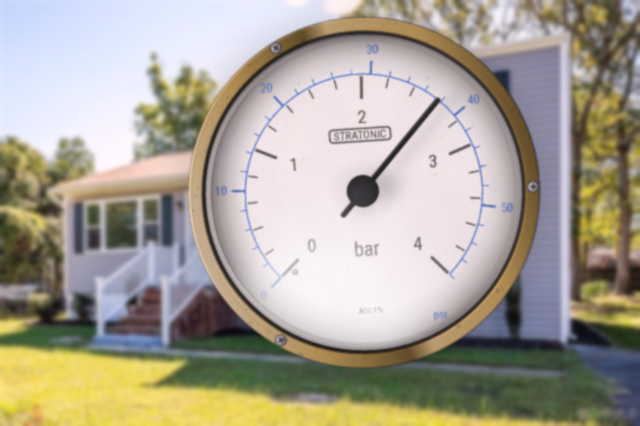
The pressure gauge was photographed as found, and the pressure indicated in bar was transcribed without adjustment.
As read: 2.6 bar
